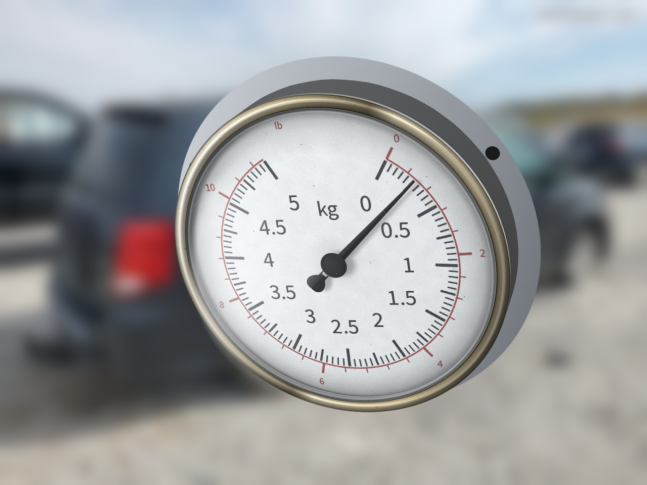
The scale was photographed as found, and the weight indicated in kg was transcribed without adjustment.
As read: 0.25 kg
